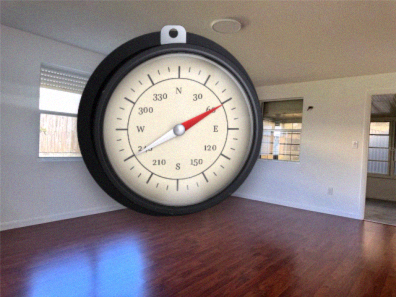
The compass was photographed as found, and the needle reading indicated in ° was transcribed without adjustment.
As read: 60 °
